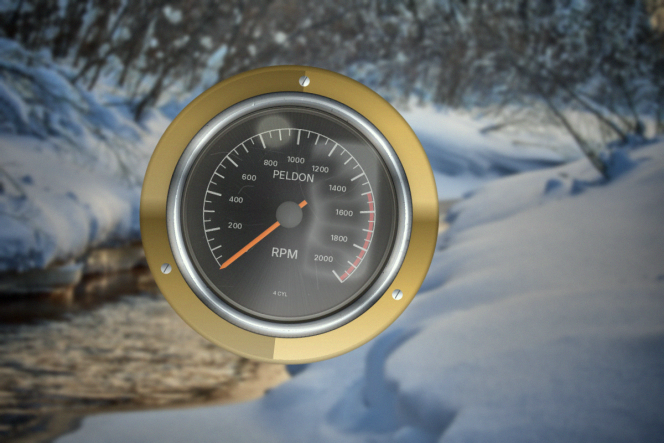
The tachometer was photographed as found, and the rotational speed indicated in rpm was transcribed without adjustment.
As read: 0 rpm
